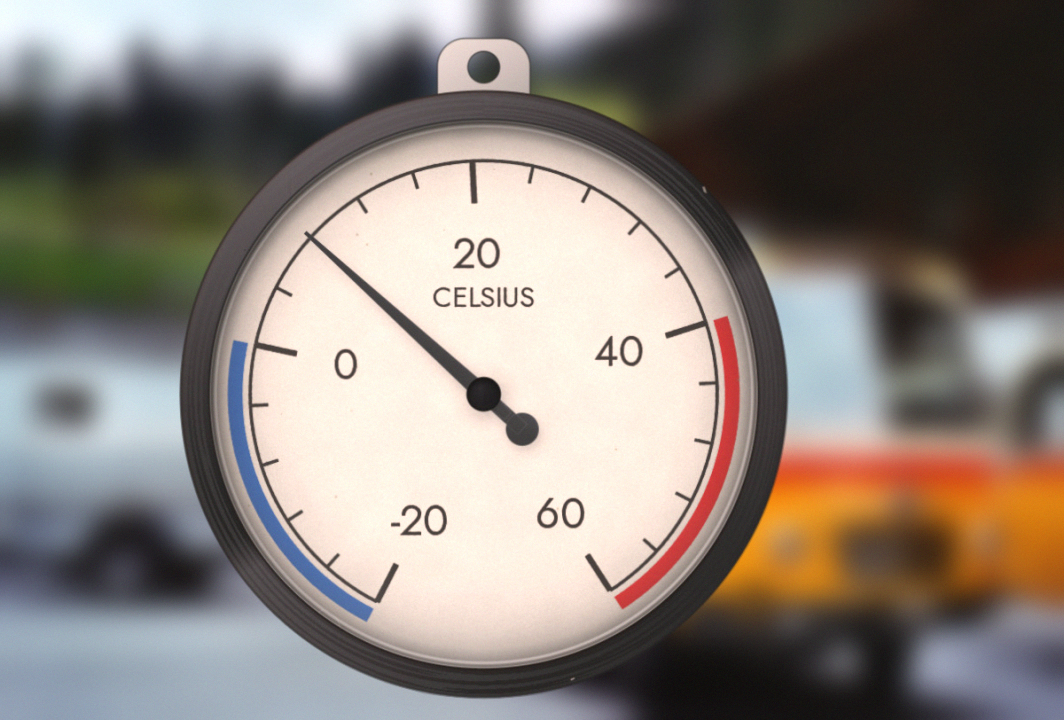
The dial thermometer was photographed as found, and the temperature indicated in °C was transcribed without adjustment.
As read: 8 °C
